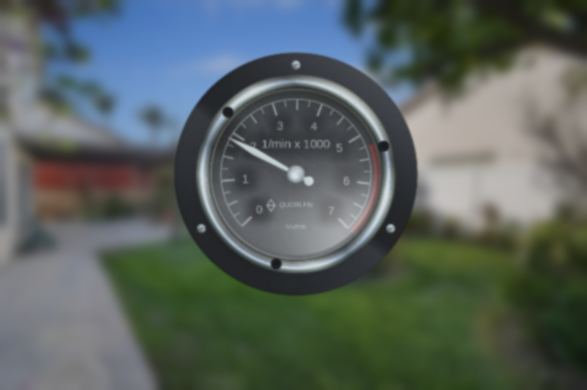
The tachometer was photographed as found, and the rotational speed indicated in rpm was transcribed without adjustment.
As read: 1875 rpm
